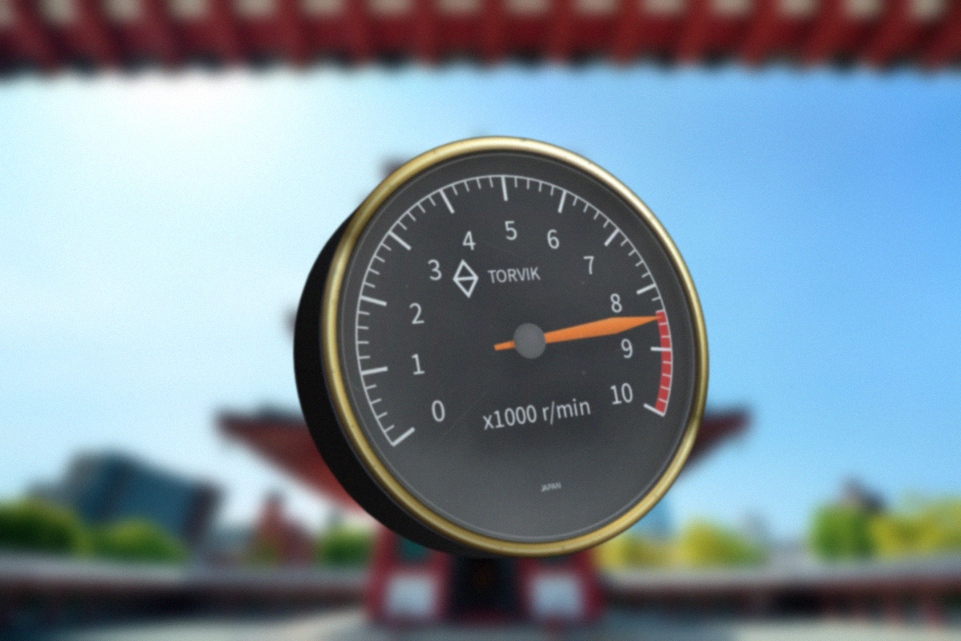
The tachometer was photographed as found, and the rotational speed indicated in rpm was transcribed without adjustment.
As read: 8500 rpm
